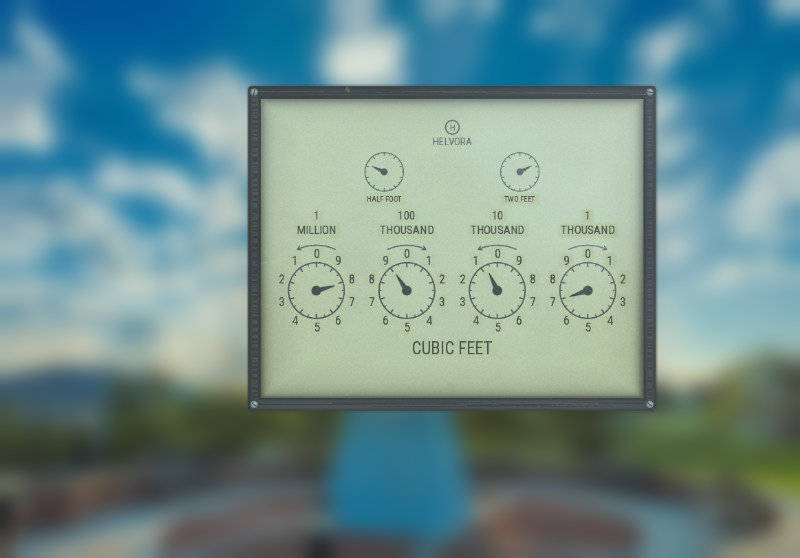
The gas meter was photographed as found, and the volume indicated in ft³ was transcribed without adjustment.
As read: 790700 ft³
